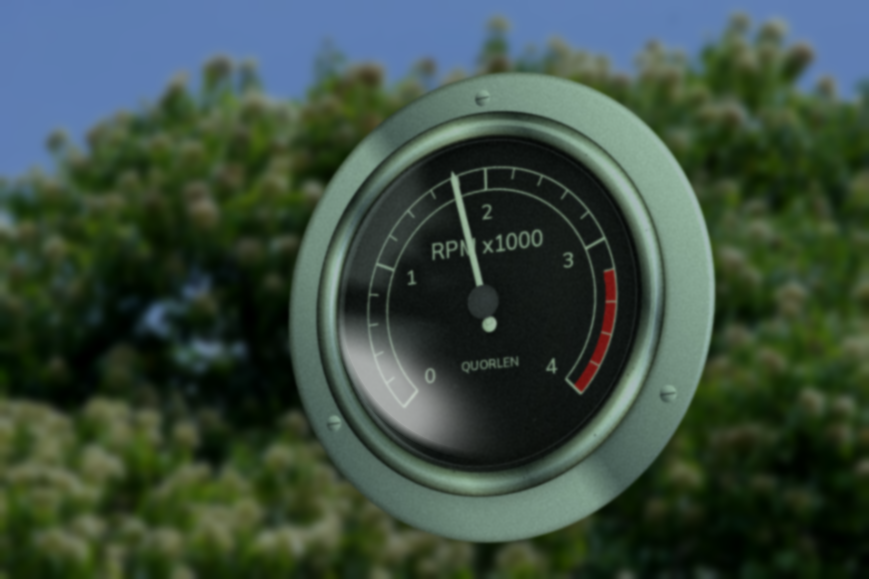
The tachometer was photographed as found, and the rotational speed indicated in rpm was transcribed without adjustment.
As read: 1800 rpm
